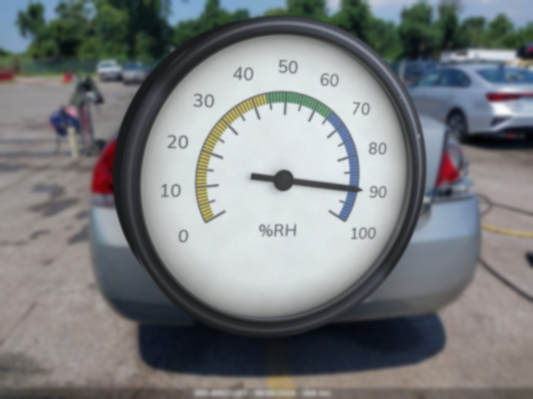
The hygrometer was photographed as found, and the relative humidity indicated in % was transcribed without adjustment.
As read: 90 %
